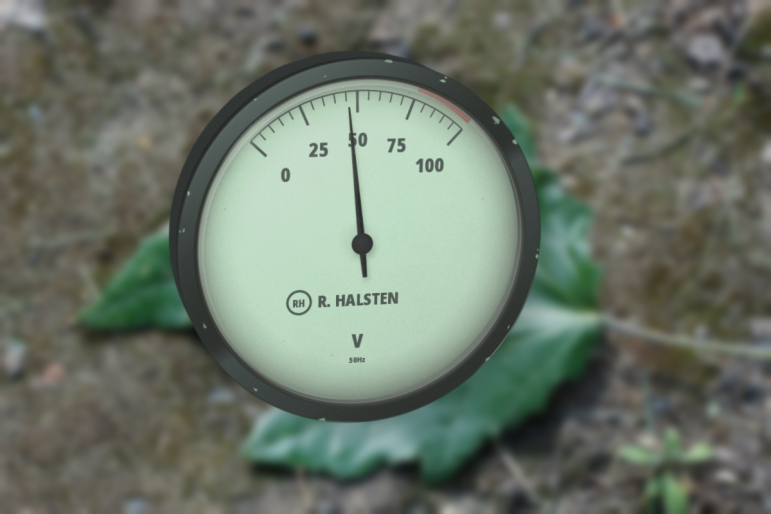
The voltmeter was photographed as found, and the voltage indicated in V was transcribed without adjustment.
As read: 45 V
